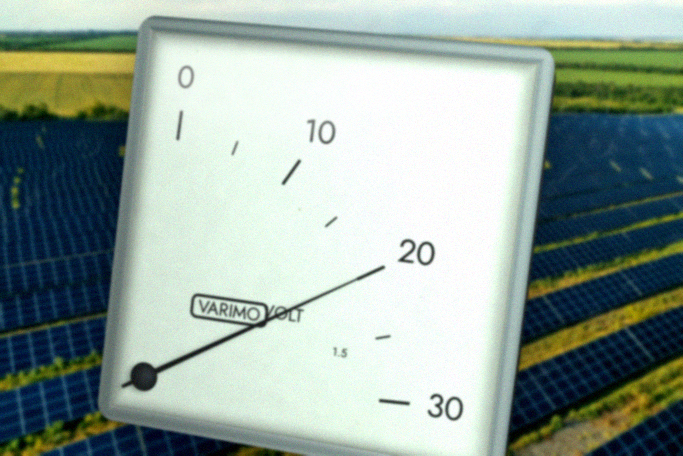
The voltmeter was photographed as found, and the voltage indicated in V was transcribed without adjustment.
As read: 20 V
